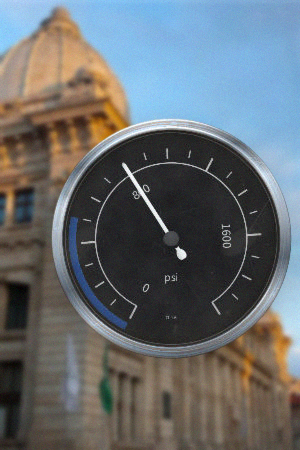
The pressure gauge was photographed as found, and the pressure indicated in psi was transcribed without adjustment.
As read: 800 psi
